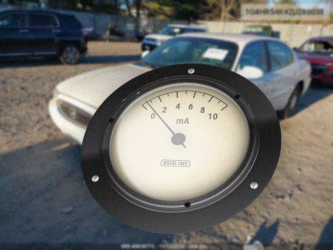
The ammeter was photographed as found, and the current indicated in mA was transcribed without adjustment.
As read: 0.5 mA
